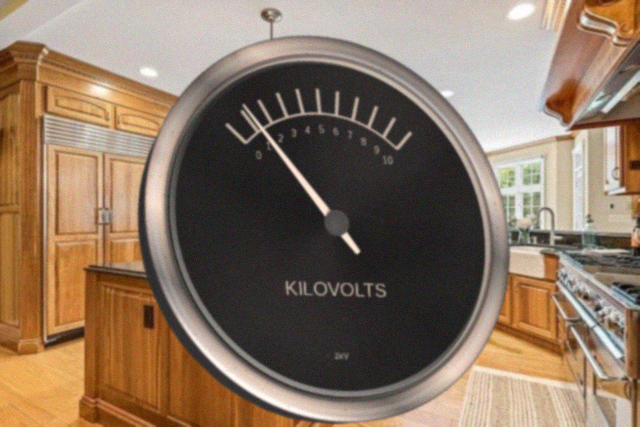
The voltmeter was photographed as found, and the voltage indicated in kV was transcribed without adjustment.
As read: 1 kV
